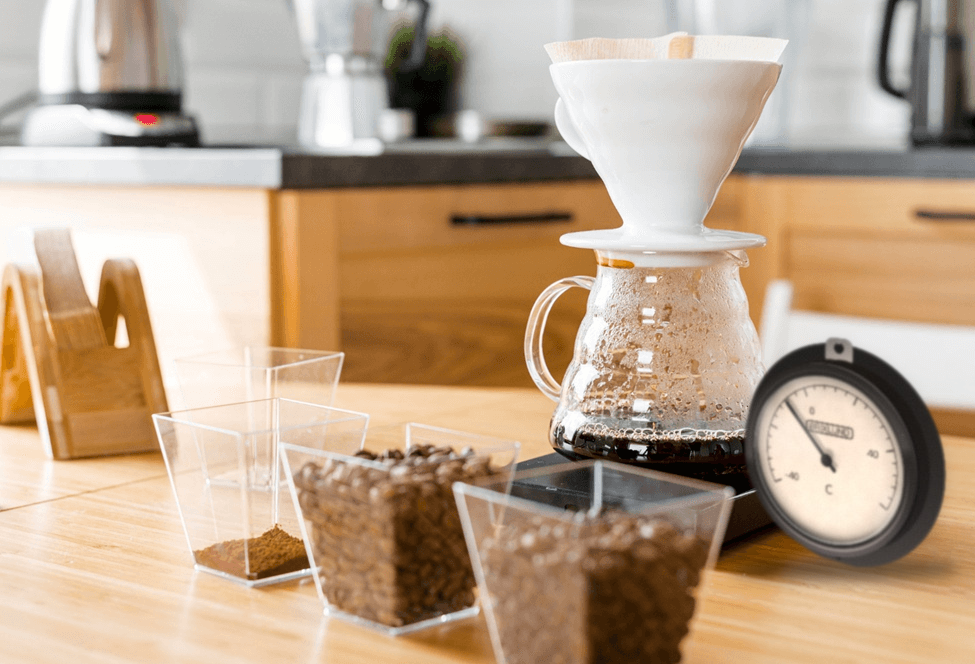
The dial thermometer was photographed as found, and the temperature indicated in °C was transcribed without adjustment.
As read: -8 °C
